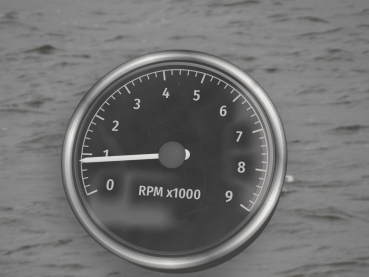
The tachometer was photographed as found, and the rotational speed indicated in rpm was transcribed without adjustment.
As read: 800 rpm
